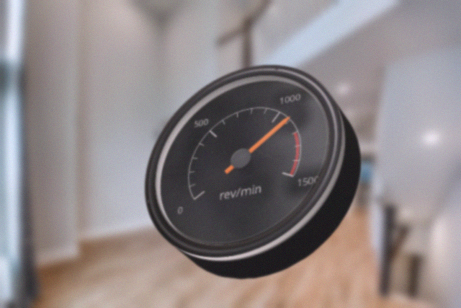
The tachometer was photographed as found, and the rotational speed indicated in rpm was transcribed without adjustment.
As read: 1100 rpm
